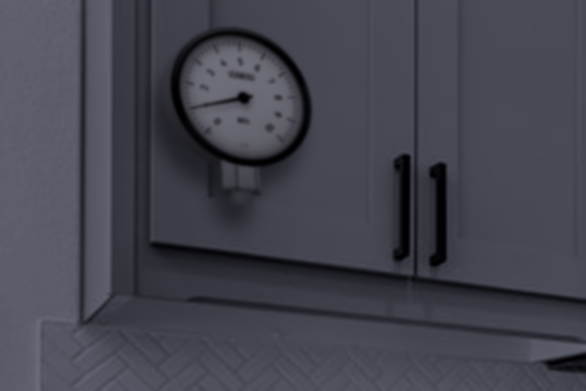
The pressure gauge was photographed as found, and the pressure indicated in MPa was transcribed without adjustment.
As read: 1 MPa
